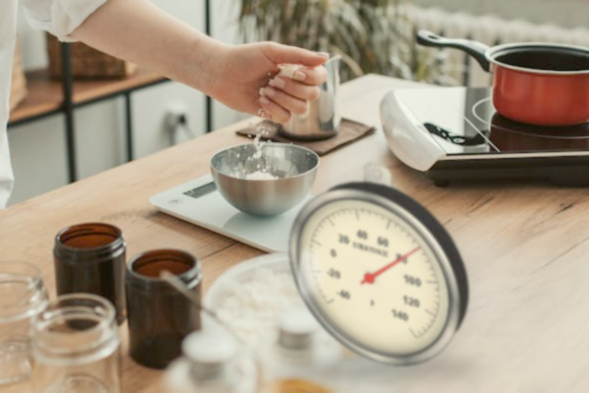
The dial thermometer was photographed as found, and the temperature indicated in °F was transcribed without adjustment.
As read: 80 °F
